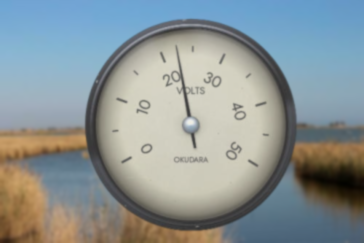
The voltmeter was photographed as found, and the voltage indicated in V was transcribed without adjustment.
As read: 22.5 V
